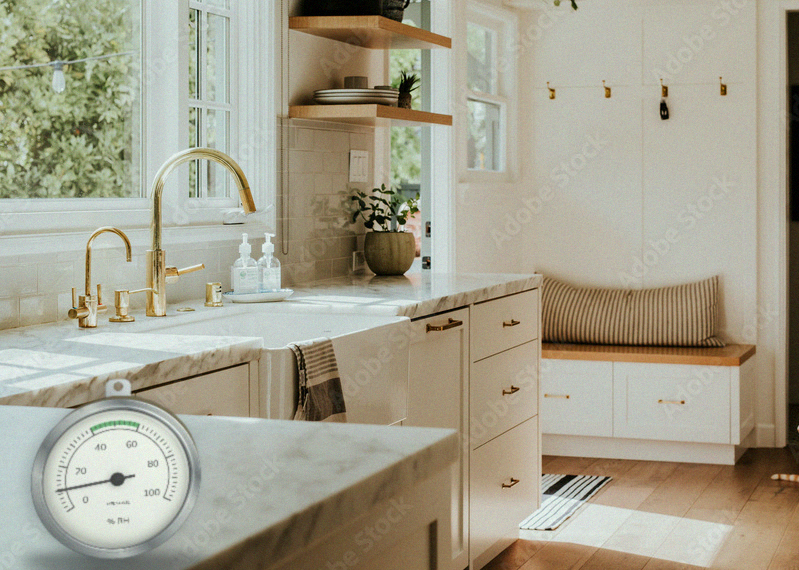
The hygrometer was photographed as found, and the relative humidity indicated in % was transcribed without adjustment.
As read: 10 %
